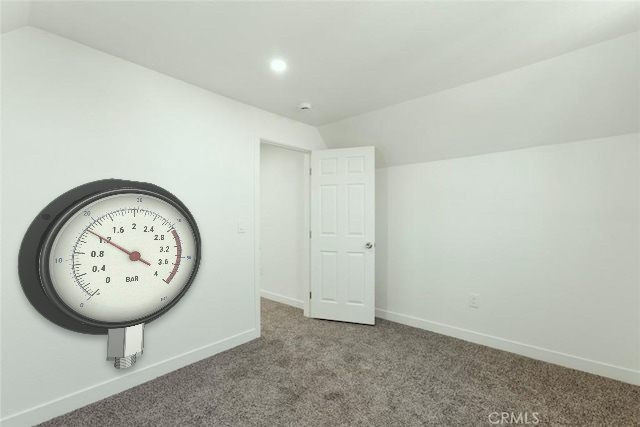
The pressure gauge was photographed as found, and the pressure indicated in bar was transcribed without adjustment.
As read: 1.2 bar
